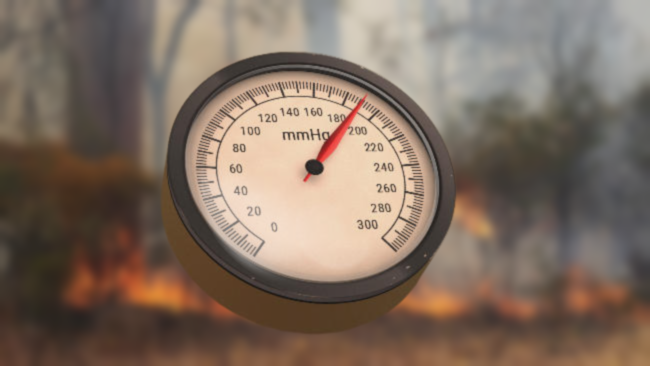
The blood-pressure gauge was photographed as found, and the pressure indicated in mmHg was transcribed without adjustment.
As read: 190 mmHg
